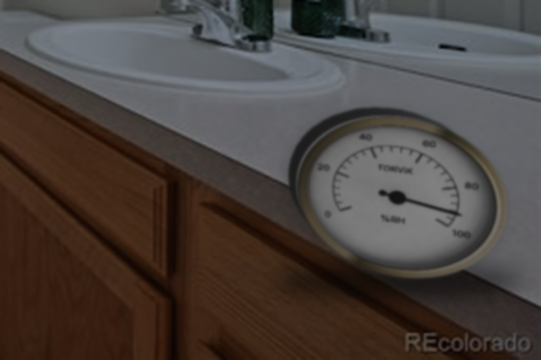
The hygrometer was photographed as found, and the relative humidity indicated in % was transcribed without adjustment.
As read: 92 %
